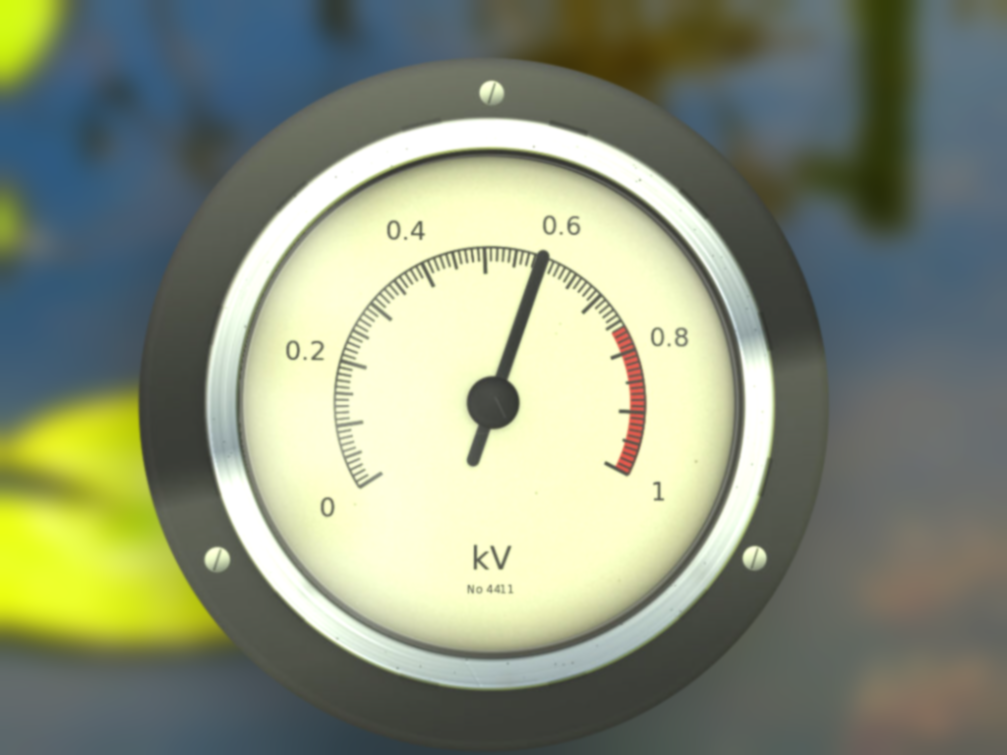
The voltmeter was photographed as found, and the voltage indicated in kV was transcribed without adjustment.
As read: 0.59 kV
